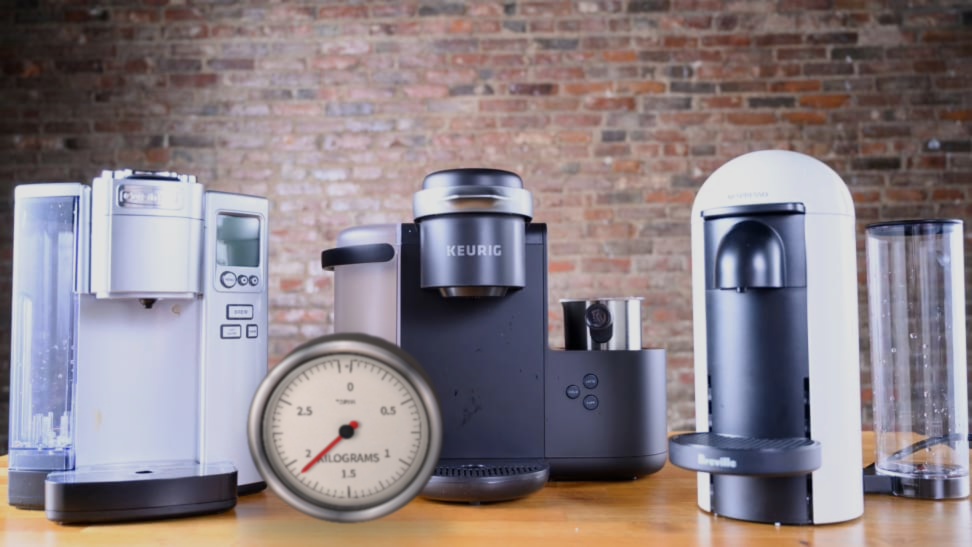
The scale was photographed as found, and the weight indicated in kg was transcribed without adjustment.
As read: 1.9 kg
